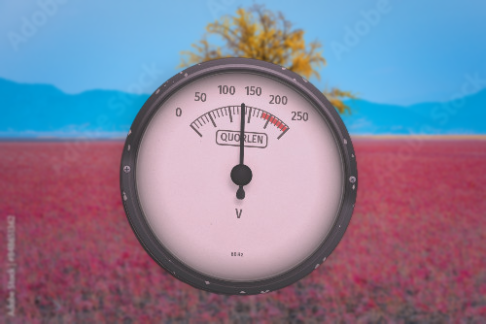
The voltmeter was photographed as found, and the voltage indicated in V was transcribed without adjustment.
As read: 130 V
